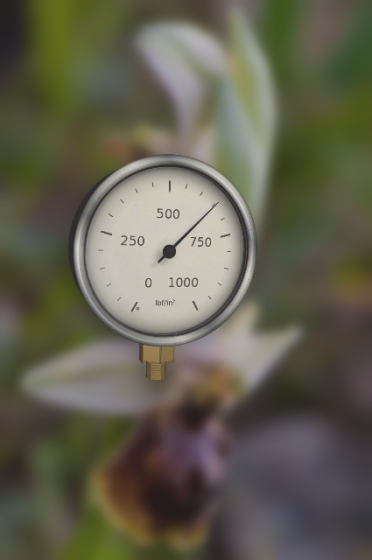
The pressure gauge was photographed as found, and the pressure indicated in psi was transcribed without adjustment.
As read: 650 psi
